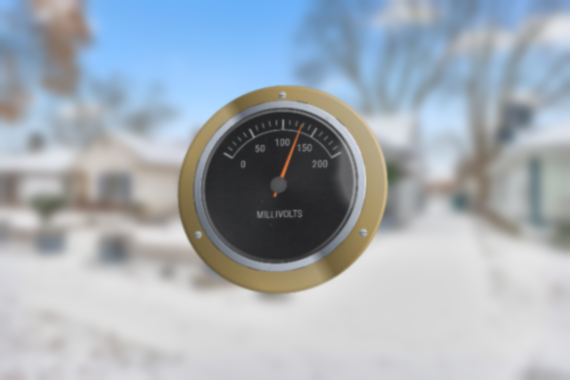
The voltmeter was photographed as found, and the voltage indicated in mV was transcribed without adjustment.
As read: 130 mV
